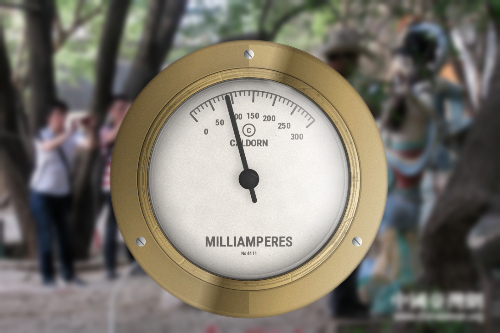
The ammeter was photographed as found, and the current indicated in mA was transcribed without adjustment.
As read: 90 mA
